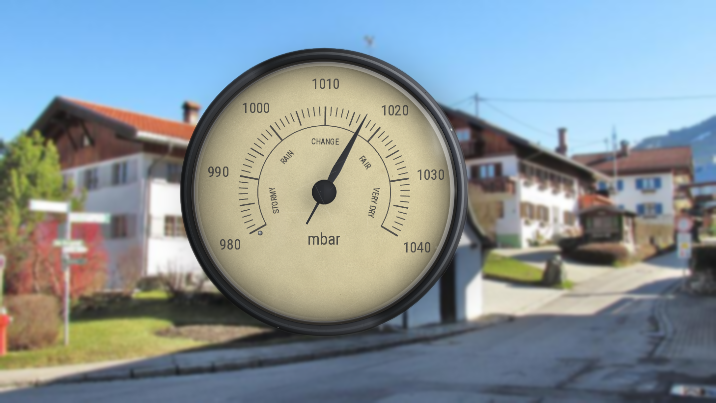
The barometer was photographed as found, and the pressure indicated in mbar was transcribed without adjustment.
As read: 1017 mbar
